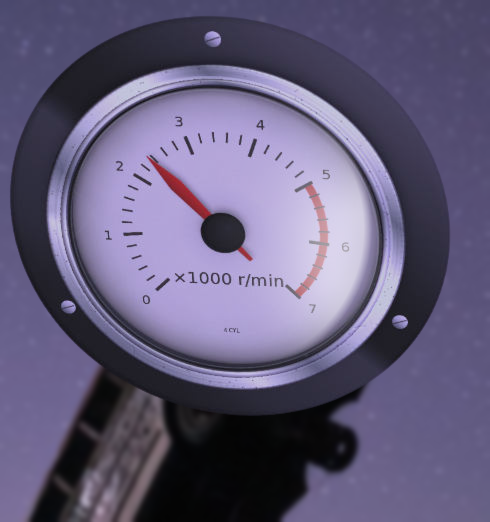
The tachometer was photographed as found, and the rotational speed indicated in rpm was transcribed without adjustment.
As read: 2400 rpm
